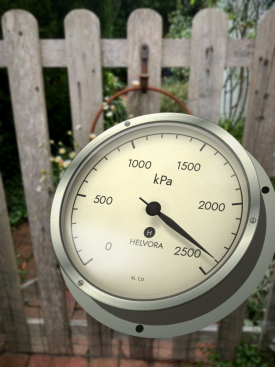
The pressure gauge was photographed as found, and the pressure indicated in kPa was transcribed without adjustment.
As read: 2400 kPa
